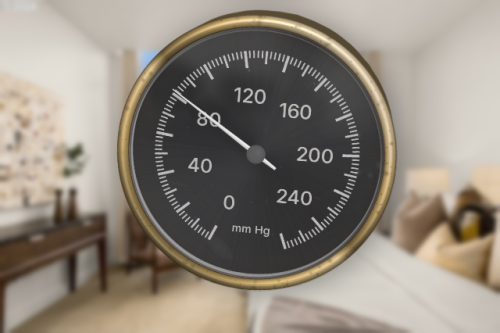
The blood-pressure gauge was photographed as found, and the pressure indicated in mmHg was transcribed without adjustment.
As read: 82 mmHg
